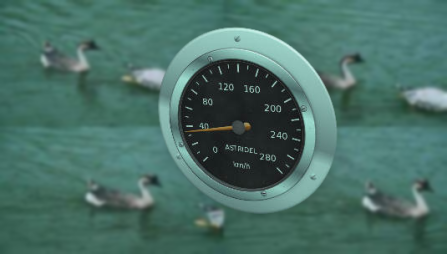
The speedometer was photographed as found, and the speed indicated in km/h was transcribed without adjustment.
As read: 35 km/h
